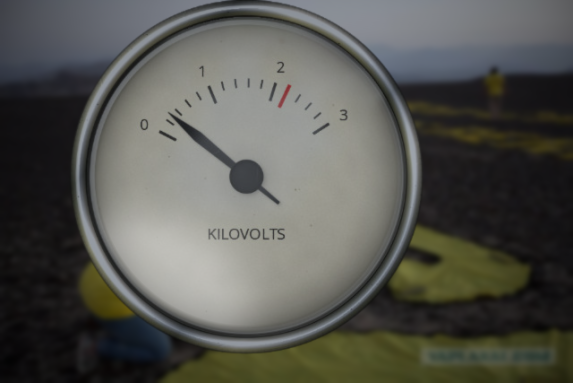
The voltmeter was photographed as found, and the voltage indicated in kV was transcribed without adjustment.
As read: 0.3 kV
